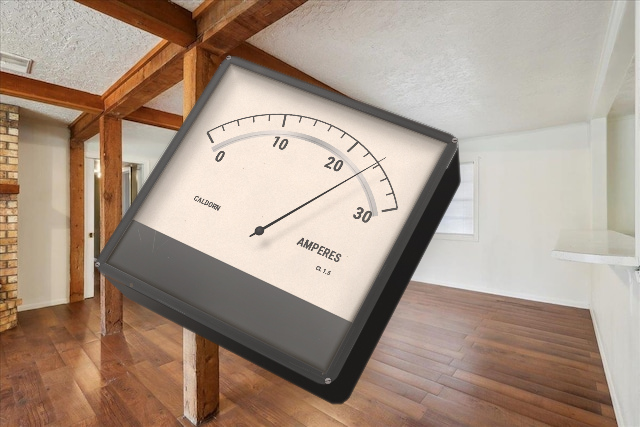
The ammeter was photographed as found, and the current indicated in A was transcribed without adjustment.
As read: 24 A
